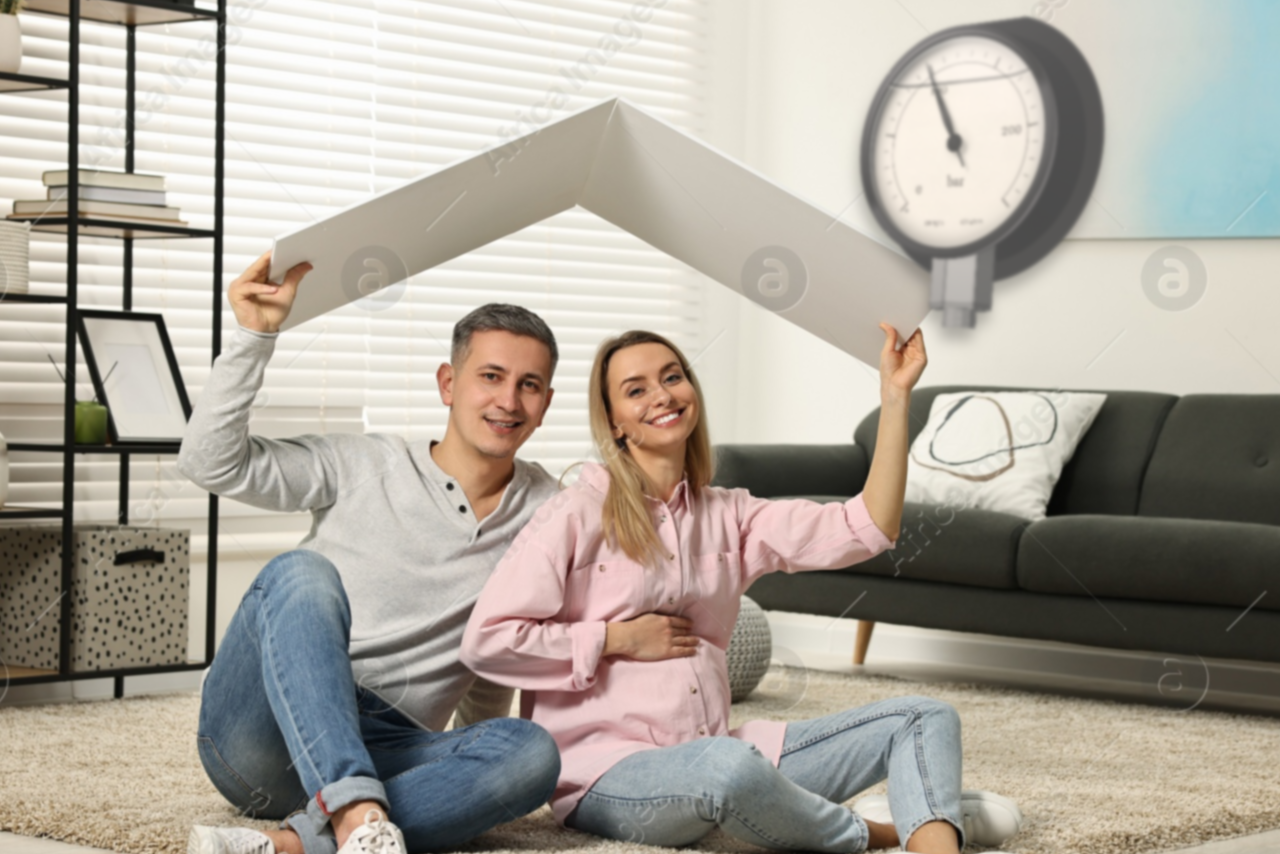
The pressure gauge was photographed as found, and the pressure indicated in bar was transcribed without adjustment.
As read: 100 bar
